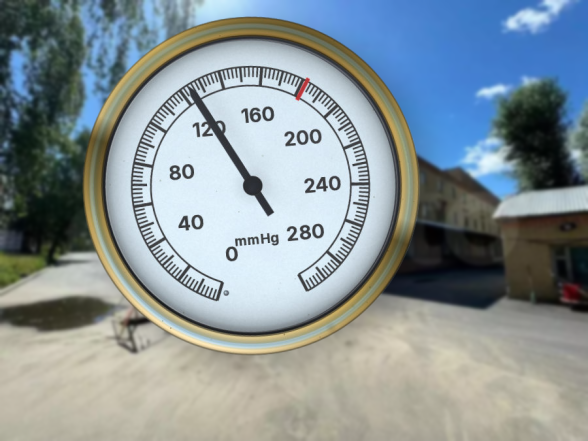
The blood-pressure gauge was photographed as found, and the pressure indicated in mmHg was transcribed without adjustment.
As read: 124 mmHg
